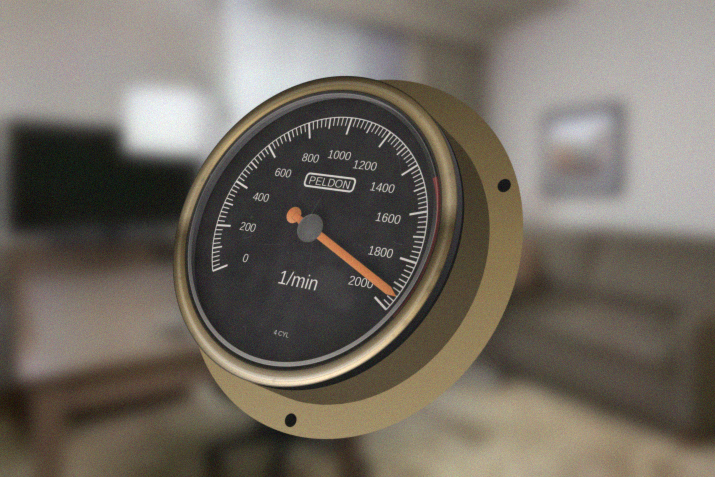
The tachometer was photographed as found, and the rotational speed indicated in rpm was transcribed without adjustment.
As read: 1940 rpm
